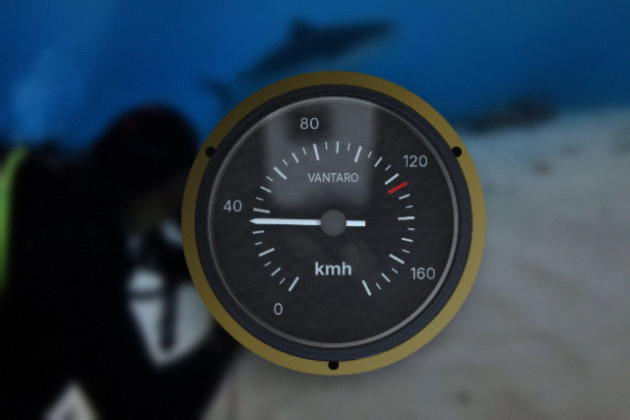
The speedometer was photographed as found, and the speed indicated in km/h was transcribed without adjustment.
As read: 35 km/h
